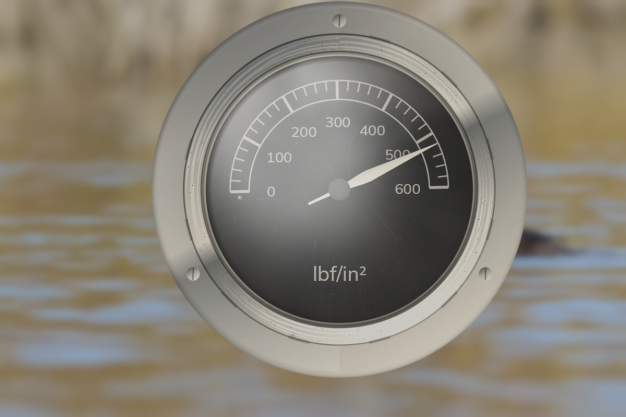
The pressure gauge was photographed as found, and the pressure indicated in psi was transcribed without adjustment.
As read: 520 psi
